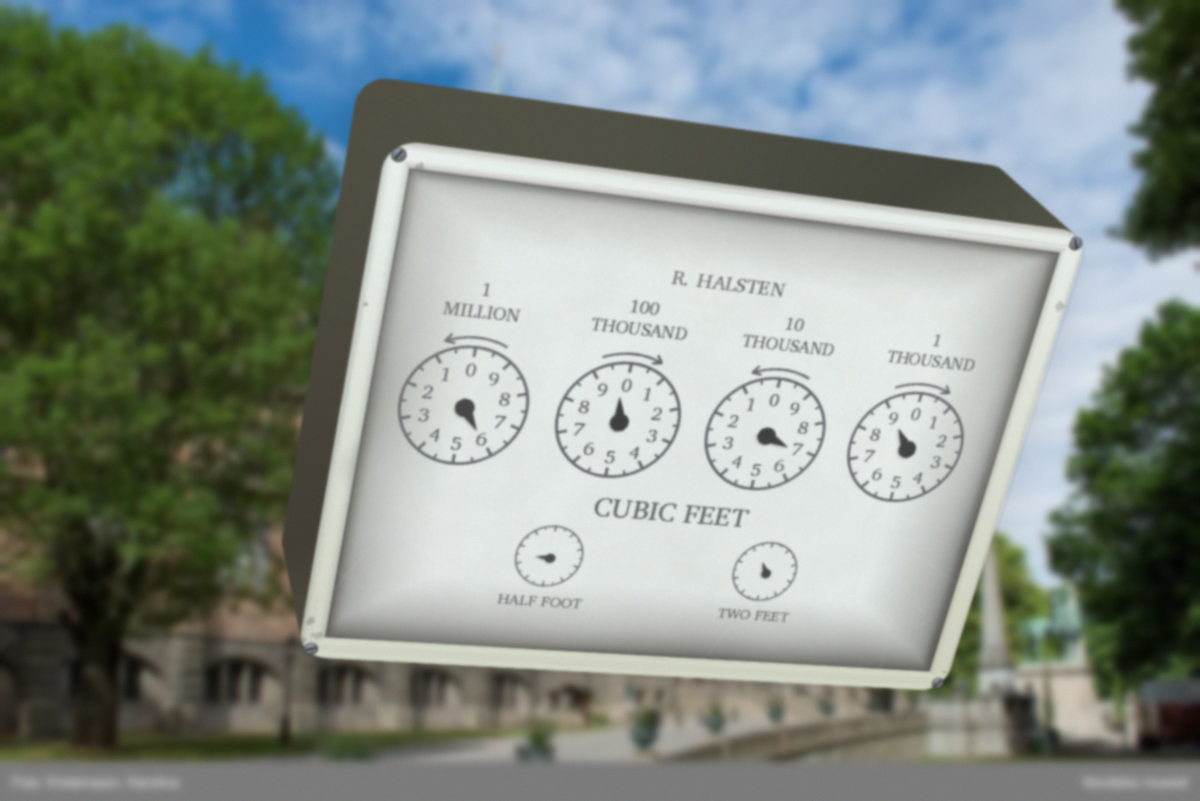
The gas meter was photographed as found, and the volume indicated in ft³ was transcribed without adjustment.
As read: 596900 ft³
